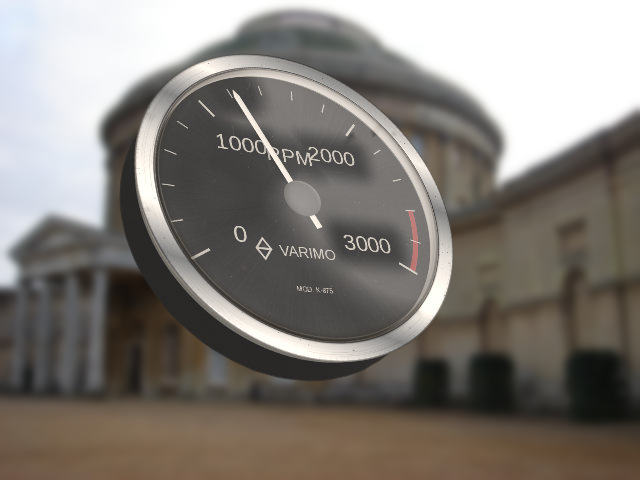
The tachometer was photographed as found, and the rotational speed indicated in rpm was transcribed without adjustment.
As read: 1200 rpm
